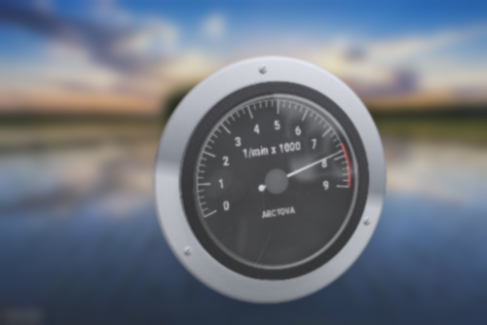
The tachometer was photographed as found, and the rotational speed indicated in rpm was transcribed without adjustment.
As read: 7800 rpm
